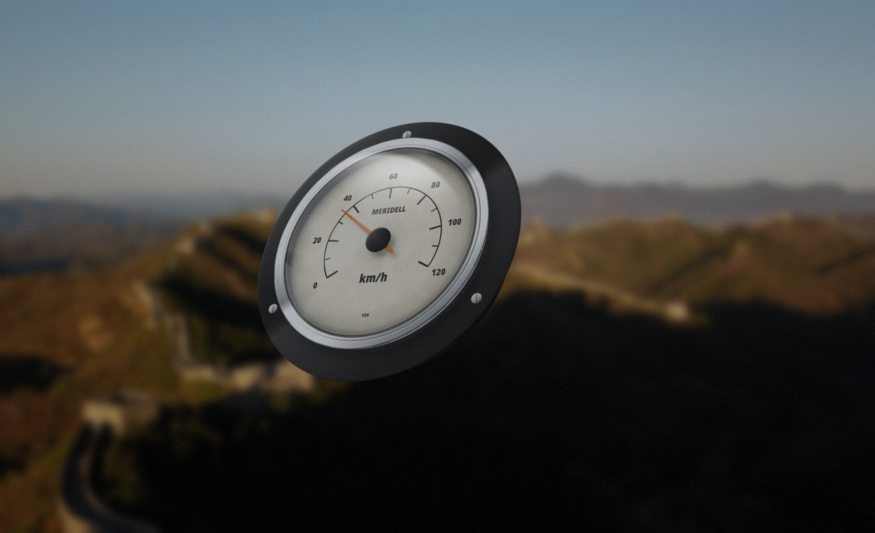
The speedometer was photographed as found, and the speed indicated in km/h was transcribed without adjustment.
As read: 35 km/h
